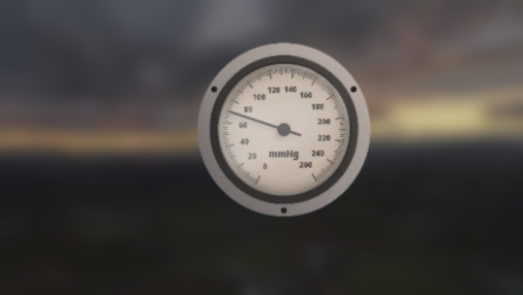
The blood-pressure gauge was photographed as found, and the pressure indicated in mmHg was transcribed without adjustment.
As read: 70 mmHg
